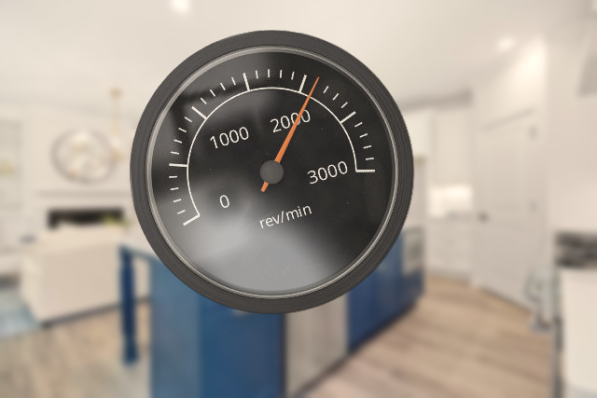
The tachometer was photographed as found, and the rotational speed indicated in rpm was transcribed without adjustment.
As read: 2100 rpm
